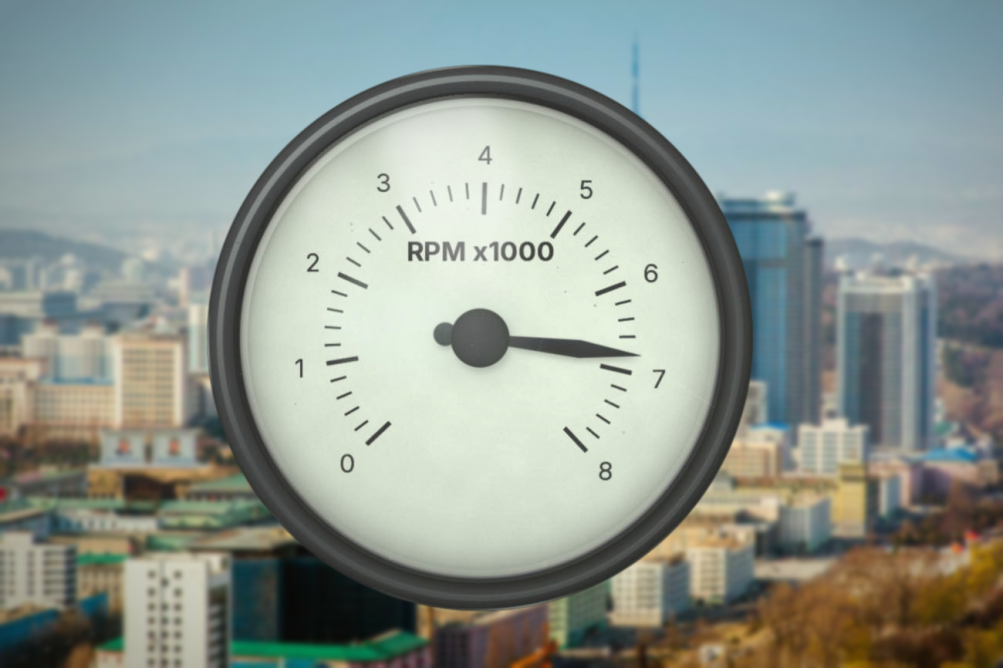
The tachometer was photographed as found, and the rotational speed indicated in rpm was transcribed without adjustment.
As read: 6800 rpm
